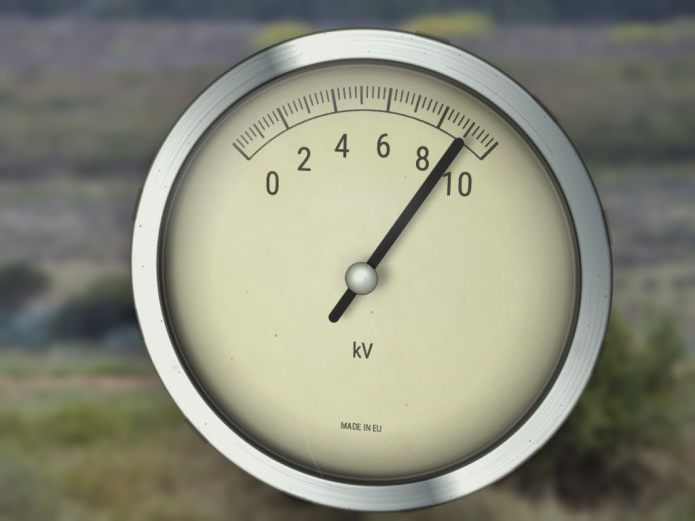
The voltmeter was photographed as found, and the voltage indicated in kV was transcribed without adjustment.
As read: 9 kV
